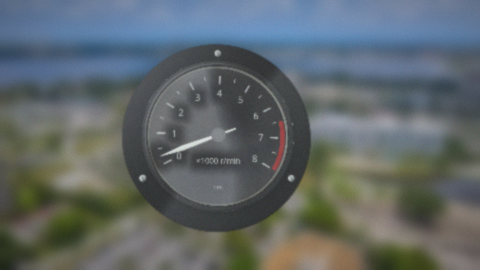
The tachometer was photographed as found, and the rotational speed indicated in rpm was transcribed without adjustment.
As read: 250 rpm
